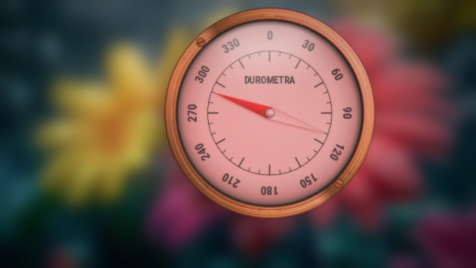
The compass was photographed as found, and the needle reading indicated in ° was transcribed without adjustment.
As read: 290 °
